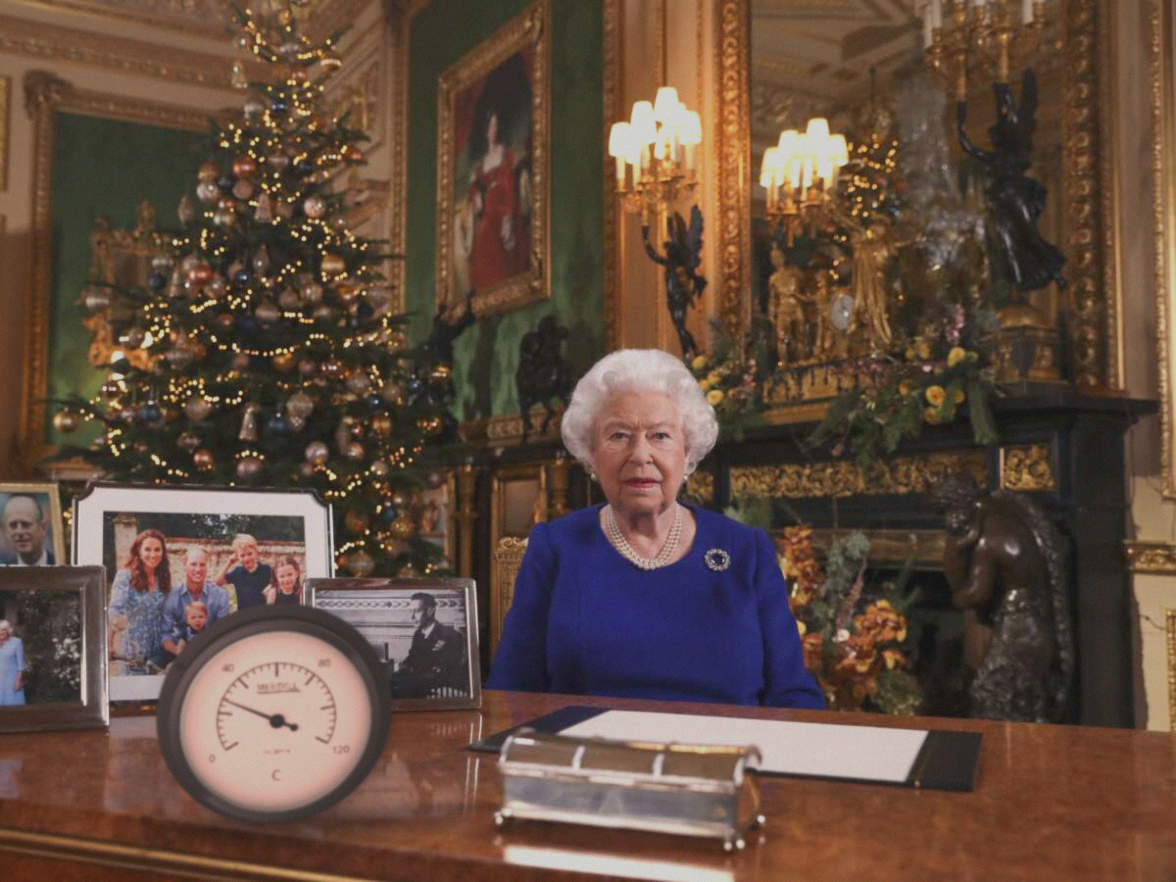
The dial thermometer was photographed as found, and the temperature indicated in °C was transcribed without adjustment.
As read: 28 °C
